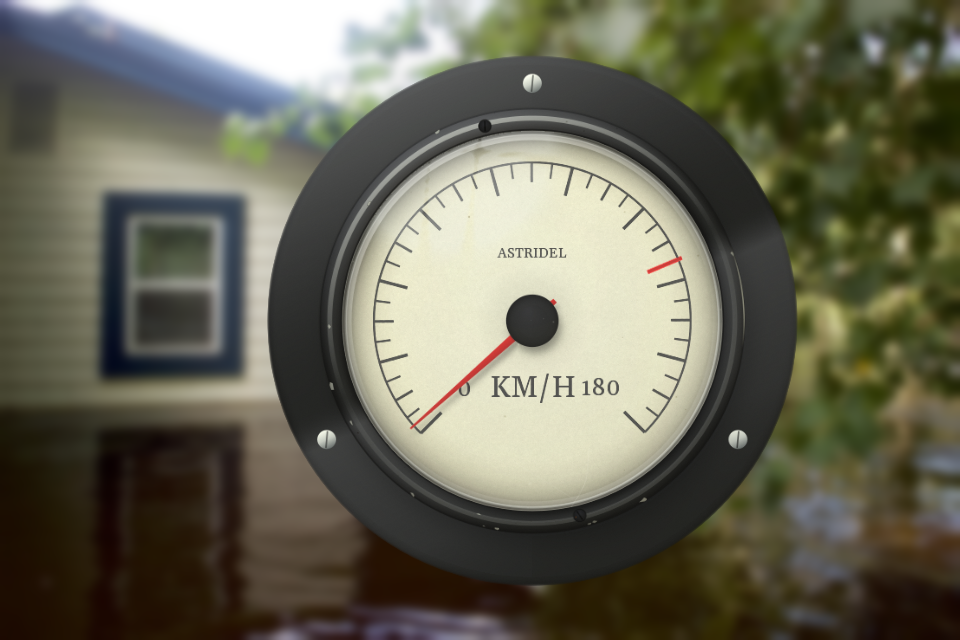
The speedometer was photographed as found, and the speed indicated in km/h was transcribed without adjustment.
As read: 2.5 km/h
